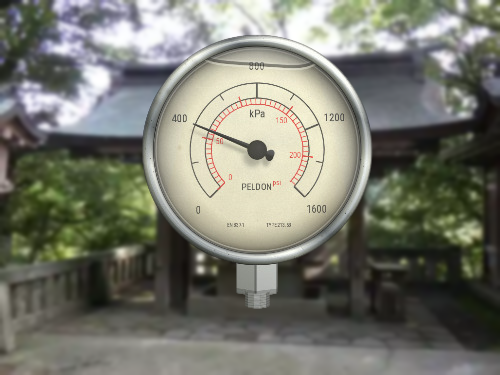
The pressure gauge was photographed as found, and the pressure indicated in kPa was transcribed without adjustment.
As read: 400 kPa
